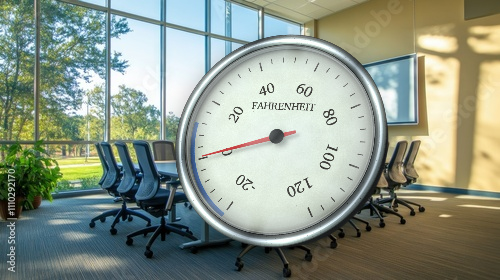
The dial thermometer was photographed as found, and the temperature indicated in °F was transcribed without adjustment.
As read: 0 °F
